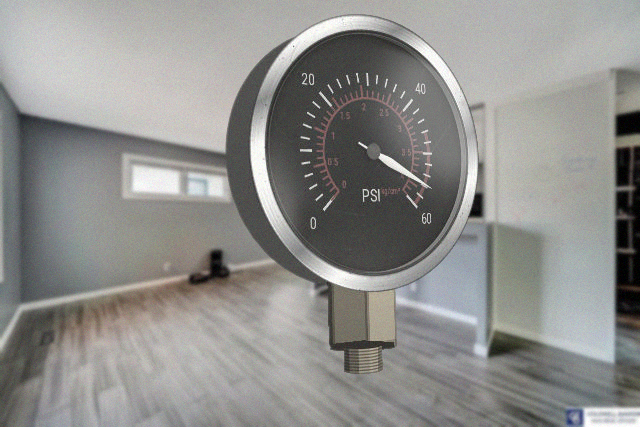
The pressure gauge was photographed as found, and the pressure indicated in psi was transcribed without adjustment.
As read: 56 psi
